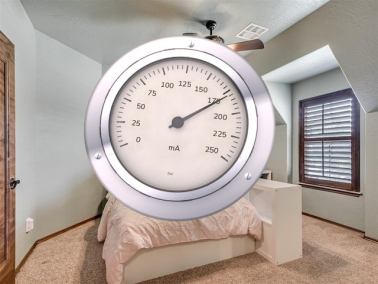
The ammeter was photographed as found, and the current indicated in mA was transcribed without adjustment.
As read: 180 mA
